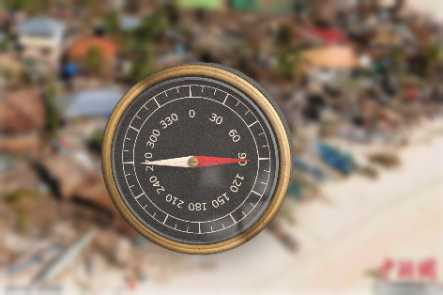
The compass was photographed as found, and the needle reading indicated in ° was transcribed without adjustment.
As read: 90 °
